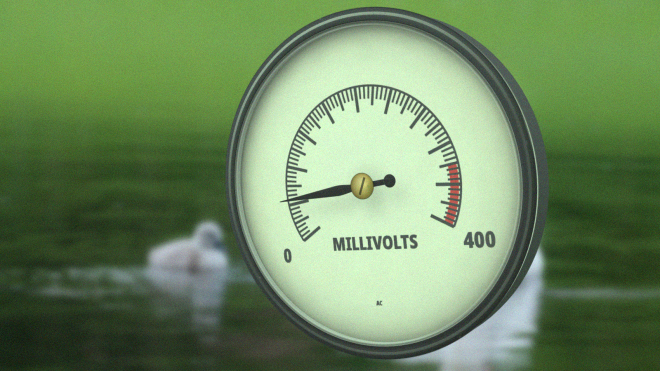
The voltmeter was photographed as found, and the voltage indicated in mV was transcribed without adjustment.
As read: 45 mV
